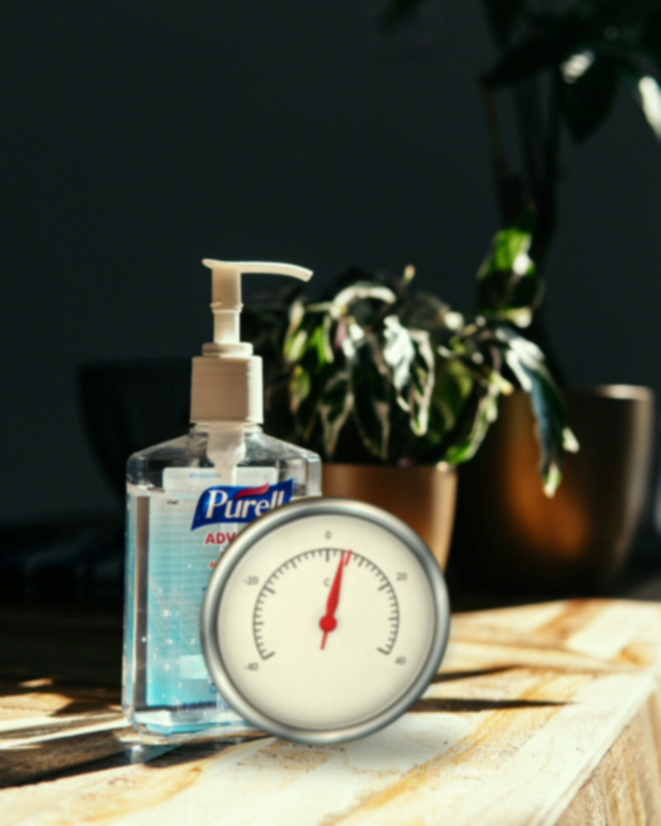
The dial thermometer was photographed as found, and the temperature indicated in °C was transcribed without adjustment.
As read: 4 °C
